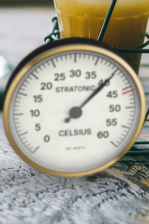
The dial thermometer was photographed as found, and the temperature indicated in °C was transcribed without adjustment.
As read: 40 °C
